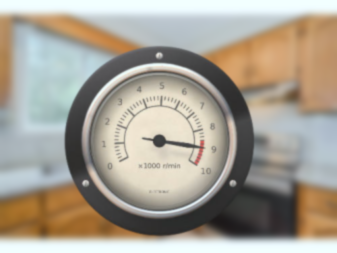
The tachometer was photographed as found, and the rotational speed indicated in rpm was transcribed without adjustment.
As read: 9000 rpm
